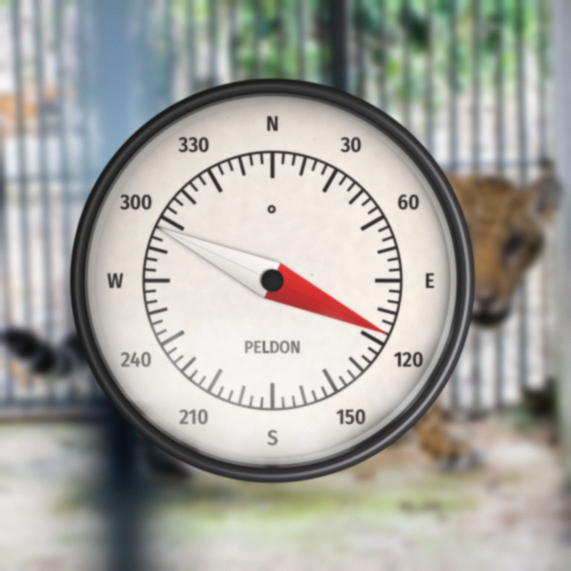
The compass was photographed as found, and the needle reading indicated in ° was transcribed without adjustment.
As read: 115 °
